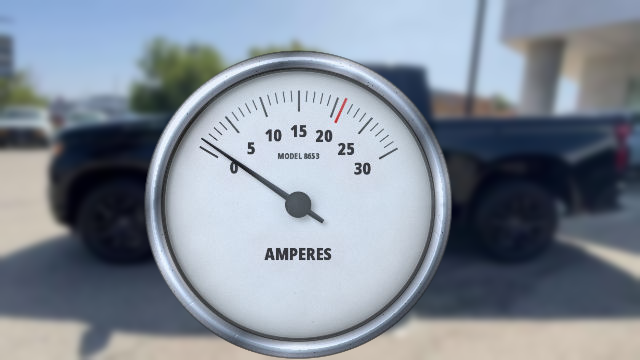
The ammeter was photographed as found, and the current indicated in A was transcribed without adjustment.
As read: 1 A
